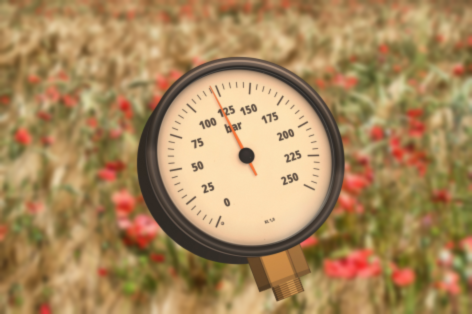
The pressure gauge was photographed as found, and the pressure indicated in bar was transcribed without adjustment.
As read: 120 bar
